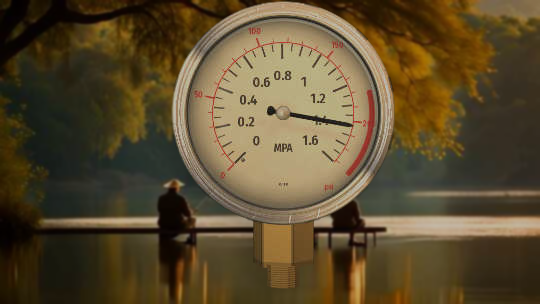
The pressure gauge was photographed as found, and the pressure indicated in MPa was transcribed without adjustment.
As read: 1.4 MPa
